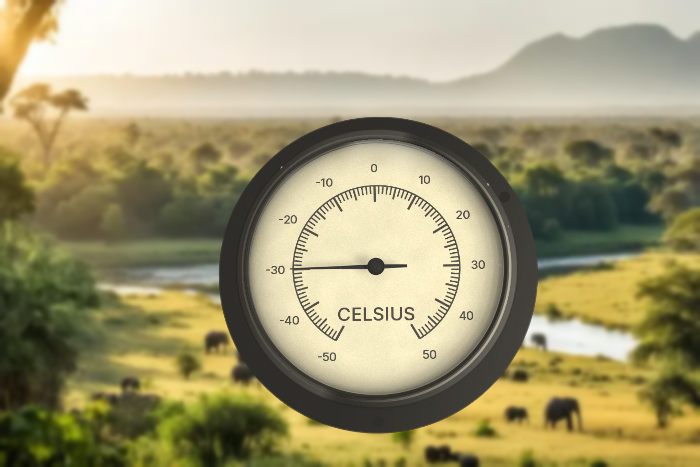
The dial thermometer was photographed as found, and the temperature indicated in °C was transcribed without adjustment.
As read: -30 °C
